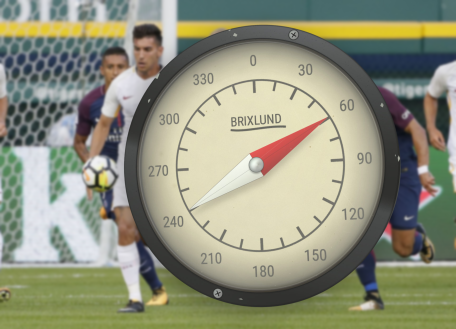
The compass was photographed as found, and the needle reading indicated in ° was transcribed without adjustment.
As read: 60 °
